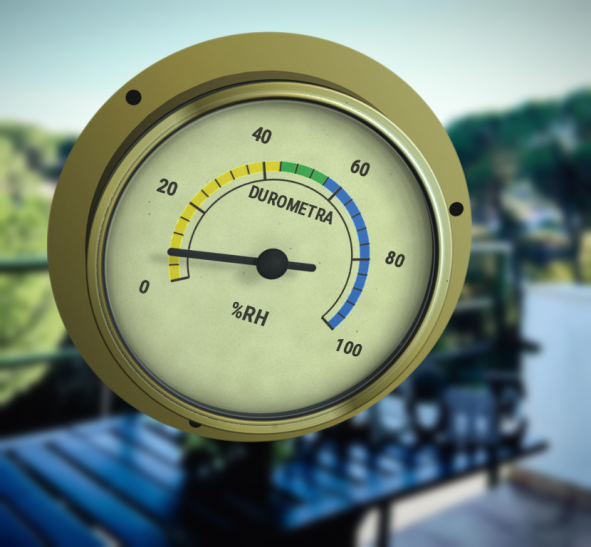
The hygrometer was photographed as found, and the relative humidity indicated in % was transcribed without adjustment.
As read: 8 %
